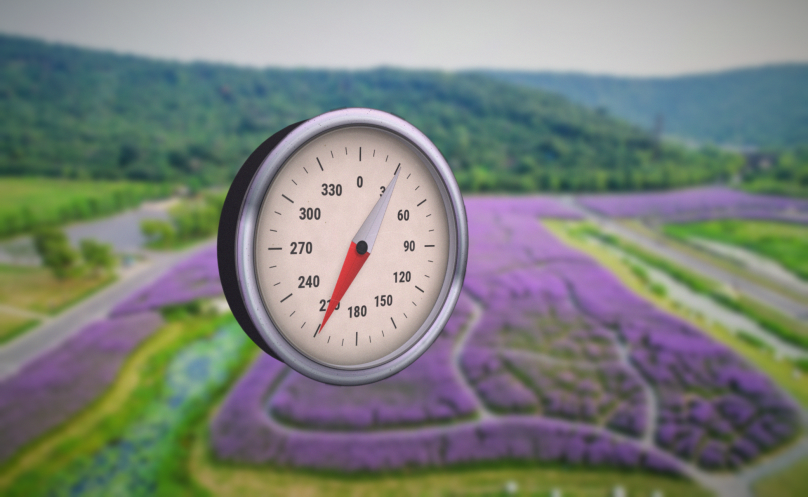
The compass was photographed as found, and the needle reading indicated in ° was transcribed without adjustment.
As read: 210 °
